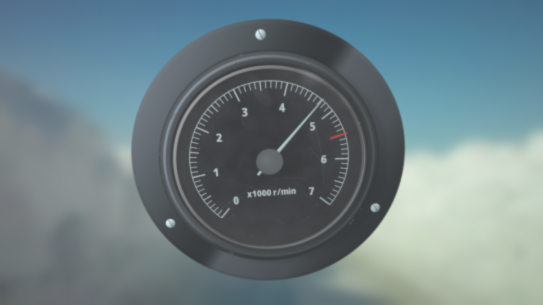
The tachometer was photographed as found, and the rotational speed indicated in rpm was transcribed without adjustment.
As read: 4700 rpm
